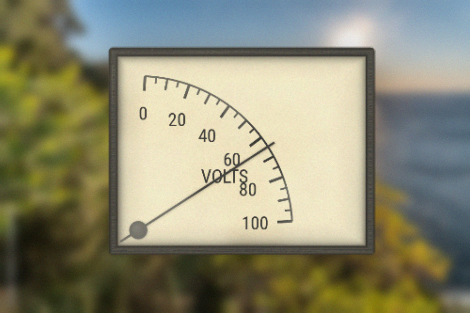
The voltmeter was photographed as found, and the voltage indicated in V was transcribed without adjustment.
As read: 65 V
